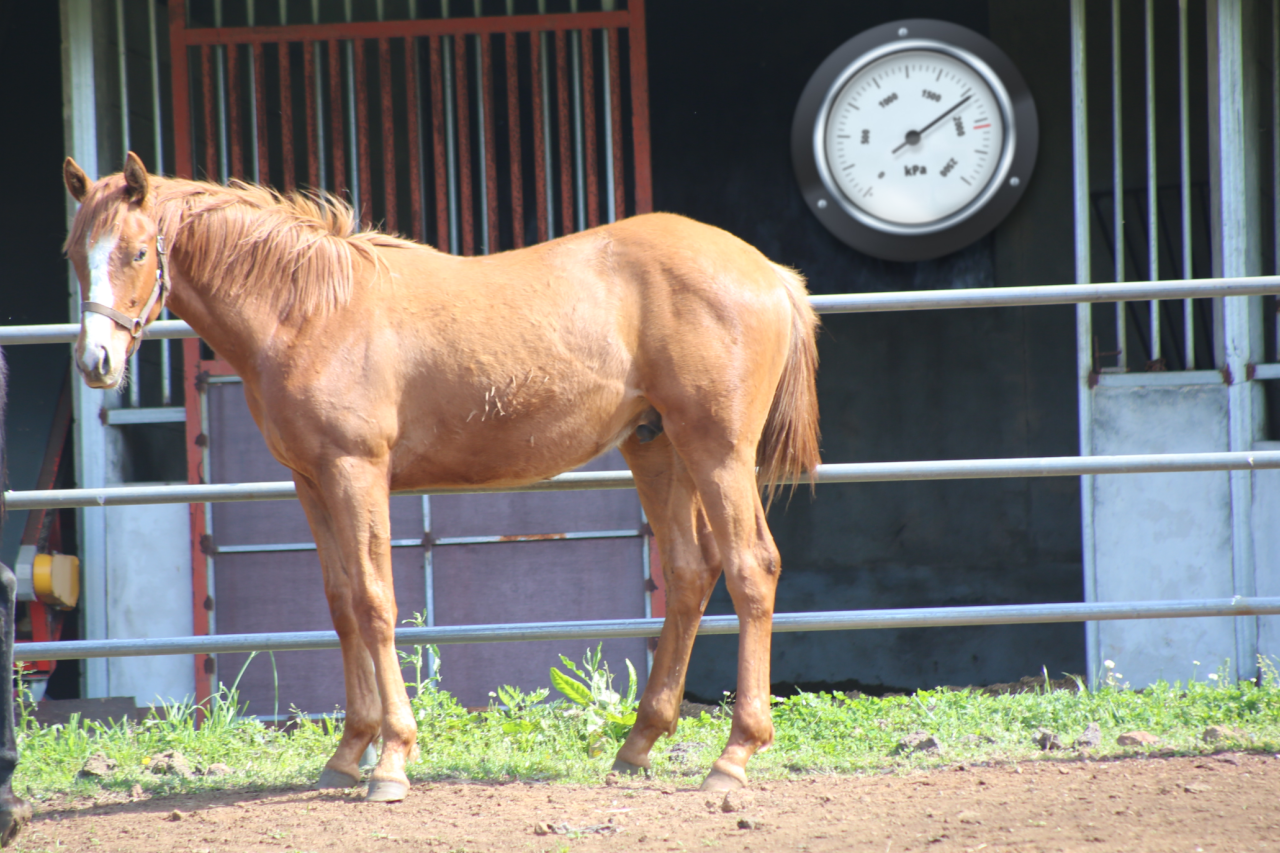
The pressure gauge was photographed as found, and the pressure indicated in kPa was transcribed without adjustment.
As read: 1800 kPa
